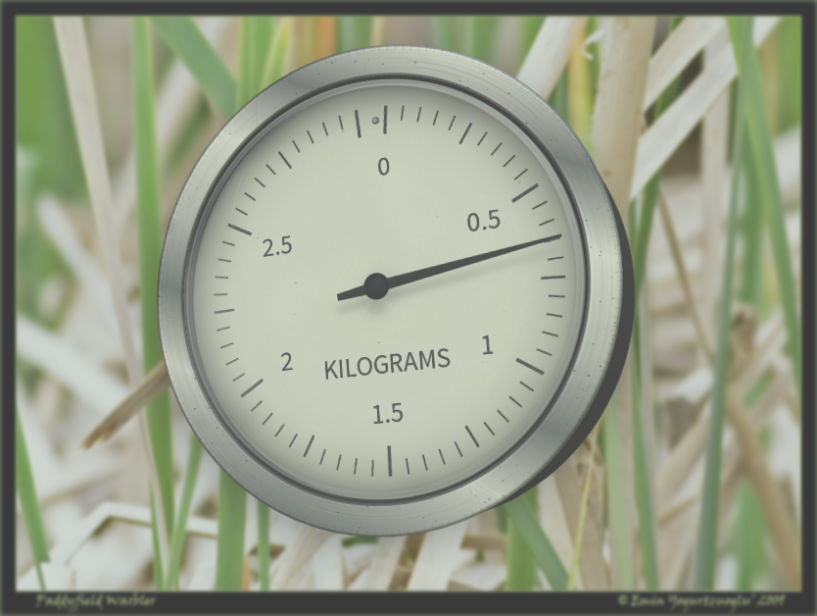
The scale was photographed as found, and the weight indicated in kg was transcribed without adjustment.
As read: 0.65 kg
